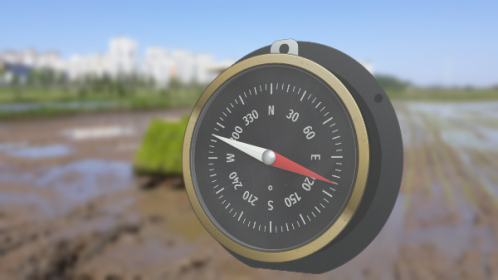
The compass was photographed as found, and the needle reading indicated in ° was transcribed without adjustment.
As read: 110 °
